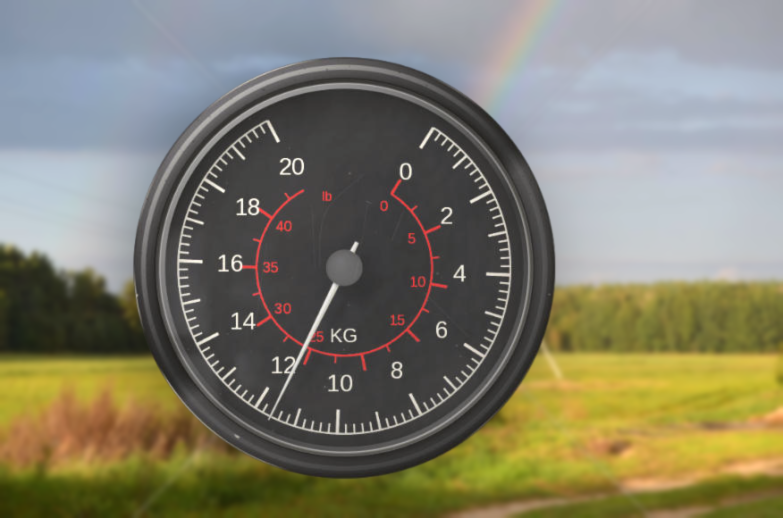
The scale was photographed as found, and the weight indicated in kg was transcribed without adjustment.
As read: 11.6 kg
